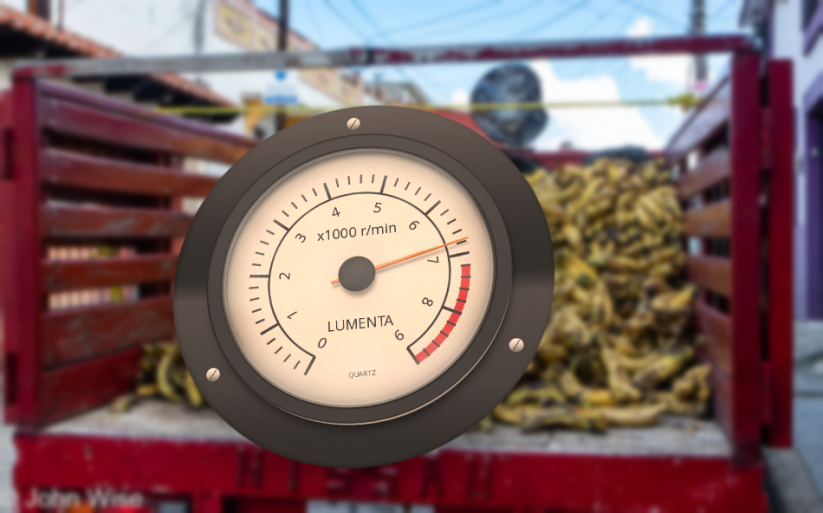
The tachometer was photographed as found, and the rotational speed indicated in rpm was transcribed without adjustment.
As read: 6800 rpm
